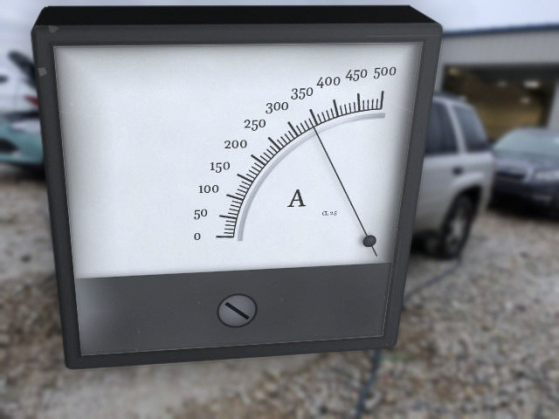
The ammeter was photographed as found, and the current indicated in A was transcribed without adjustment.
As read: 340 A
